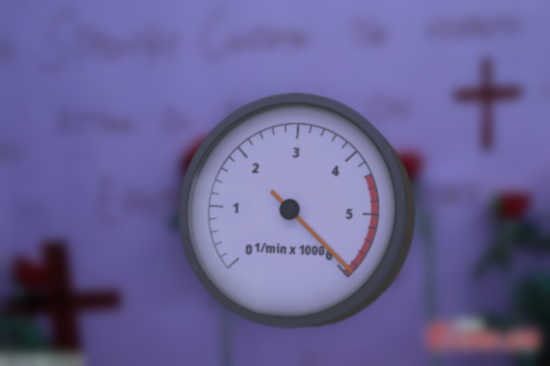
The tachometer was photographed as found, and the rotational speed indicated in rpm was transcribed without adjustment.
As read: 5900 rpm
